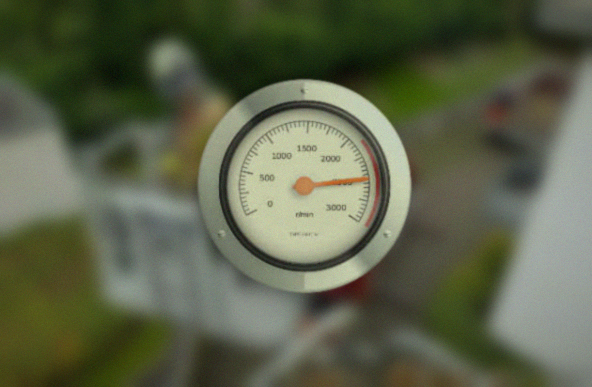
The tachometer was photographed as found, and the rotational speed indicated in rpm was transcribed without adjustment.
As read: 2500 rpm
